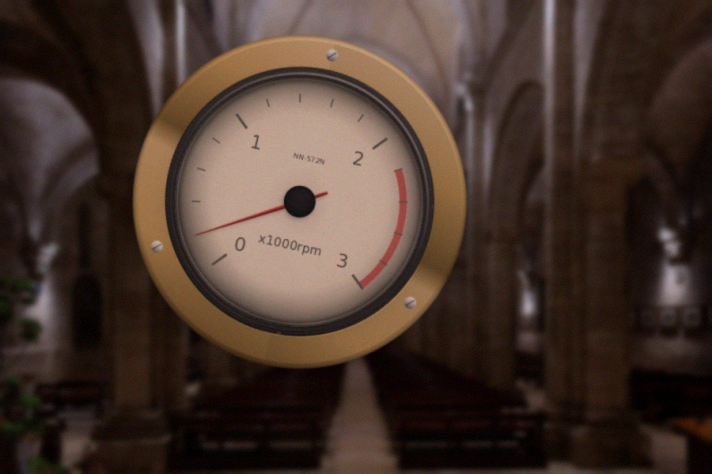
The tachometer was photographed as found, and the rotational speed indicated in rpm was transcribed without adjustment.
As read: 200 rpm
